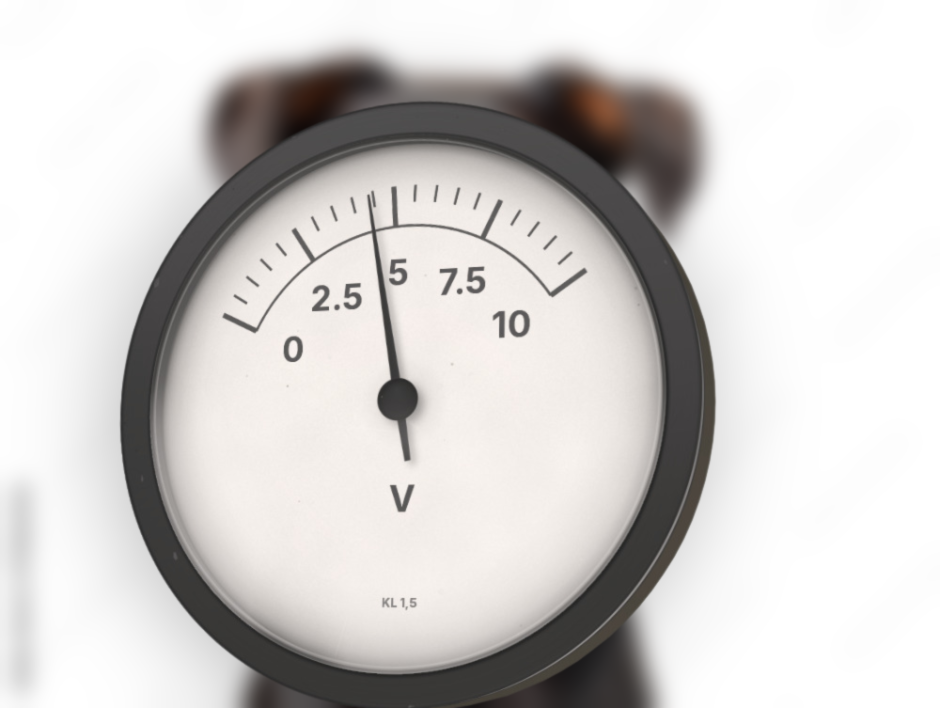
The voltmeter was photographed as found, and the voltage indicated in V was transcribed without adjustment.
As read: 4.5 V
